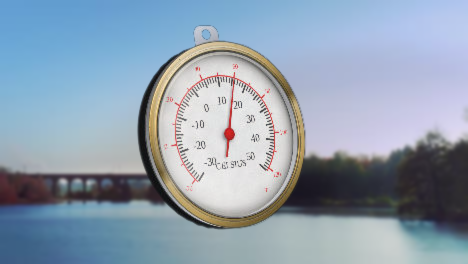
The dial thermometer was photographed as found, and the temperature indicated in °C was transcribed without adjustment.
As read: 15 °C
